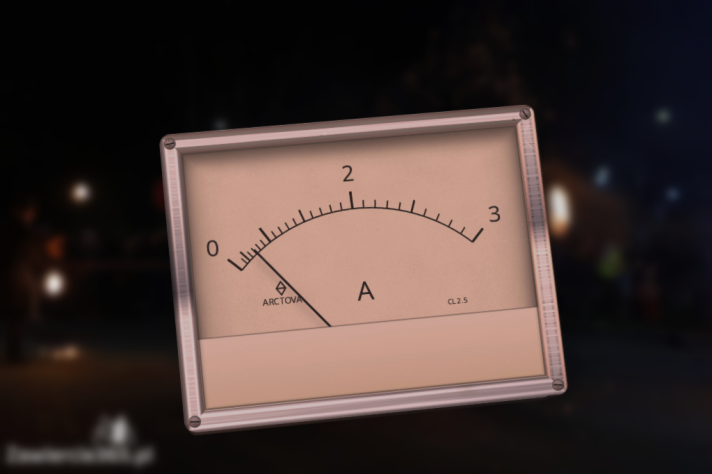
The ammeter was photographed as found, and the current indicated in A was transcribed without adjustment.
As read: 0.7 A
